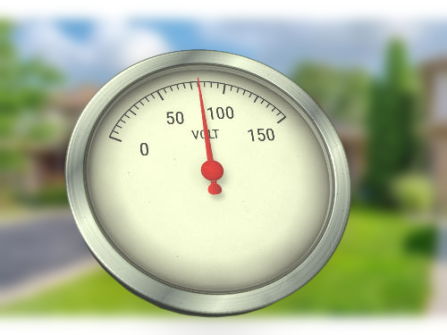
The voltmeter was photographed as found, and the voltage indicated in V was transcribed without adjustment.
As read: 80 V
